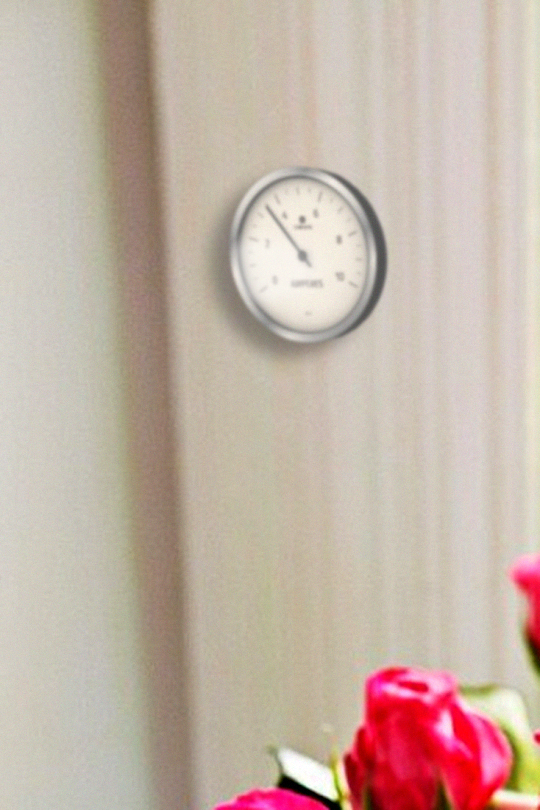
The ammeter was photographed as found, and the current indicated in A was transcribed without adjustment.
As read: 3.5 A
